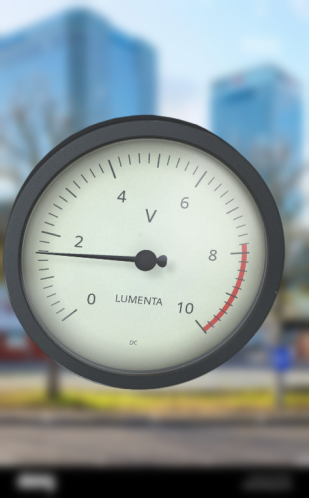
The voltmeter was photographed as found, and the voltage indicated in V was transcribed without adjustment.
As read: 1.6 V
